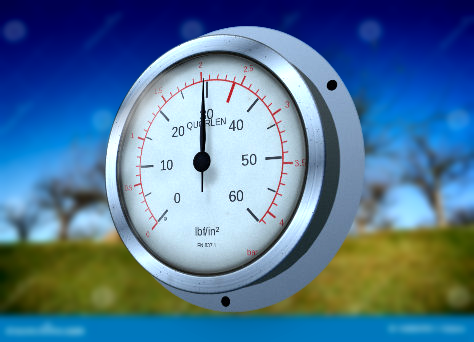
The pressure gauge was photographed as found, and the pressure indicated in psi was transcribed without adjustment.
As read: 30 psi
